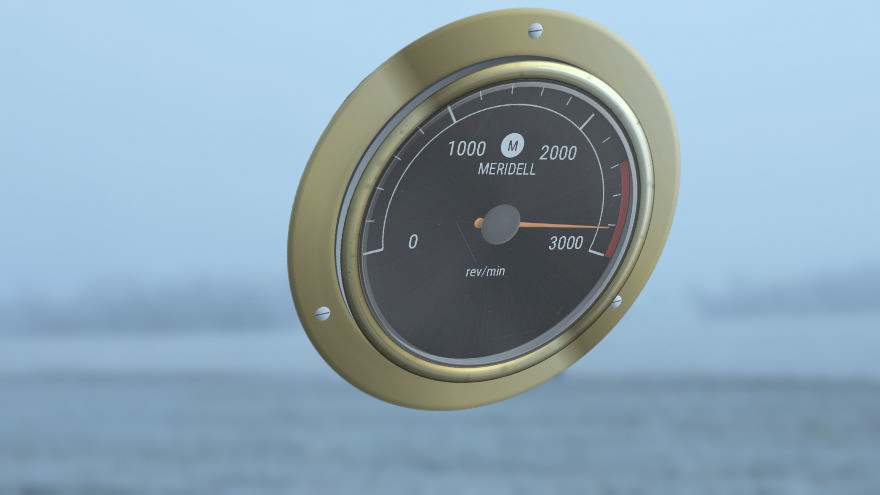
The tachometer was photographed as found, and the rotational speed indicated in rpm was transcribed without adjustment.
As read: 2800 rpm
